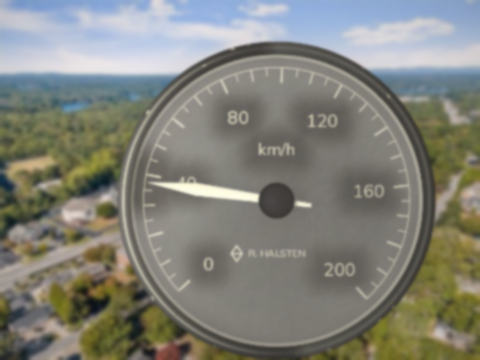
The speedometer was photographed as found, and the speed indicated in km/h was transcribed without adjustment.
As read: 37.5 km/h
